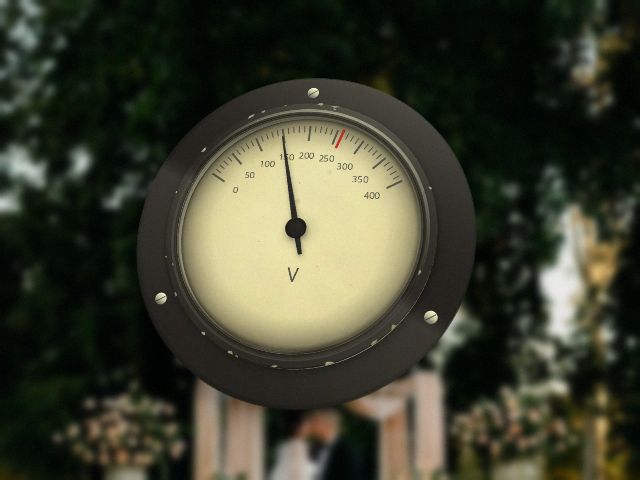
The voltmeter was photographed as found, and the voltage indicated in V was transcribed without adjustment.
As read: 150 V
